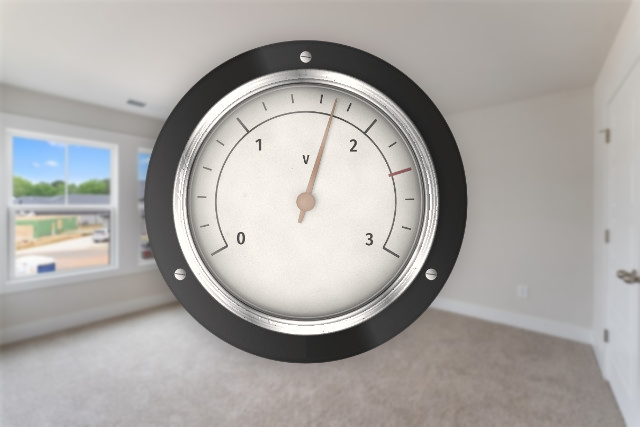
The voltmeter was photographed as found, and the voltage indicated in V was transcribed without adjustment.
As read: 1.7 V
